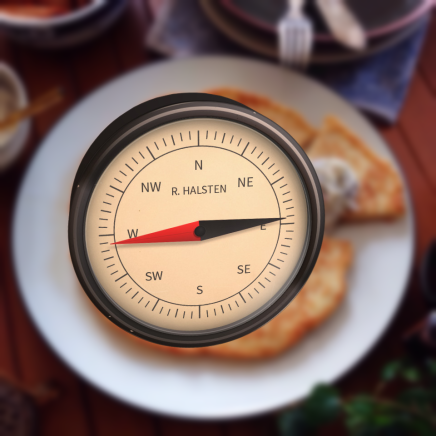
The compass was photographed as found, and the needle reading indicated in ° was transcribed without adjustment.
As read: 265 °
